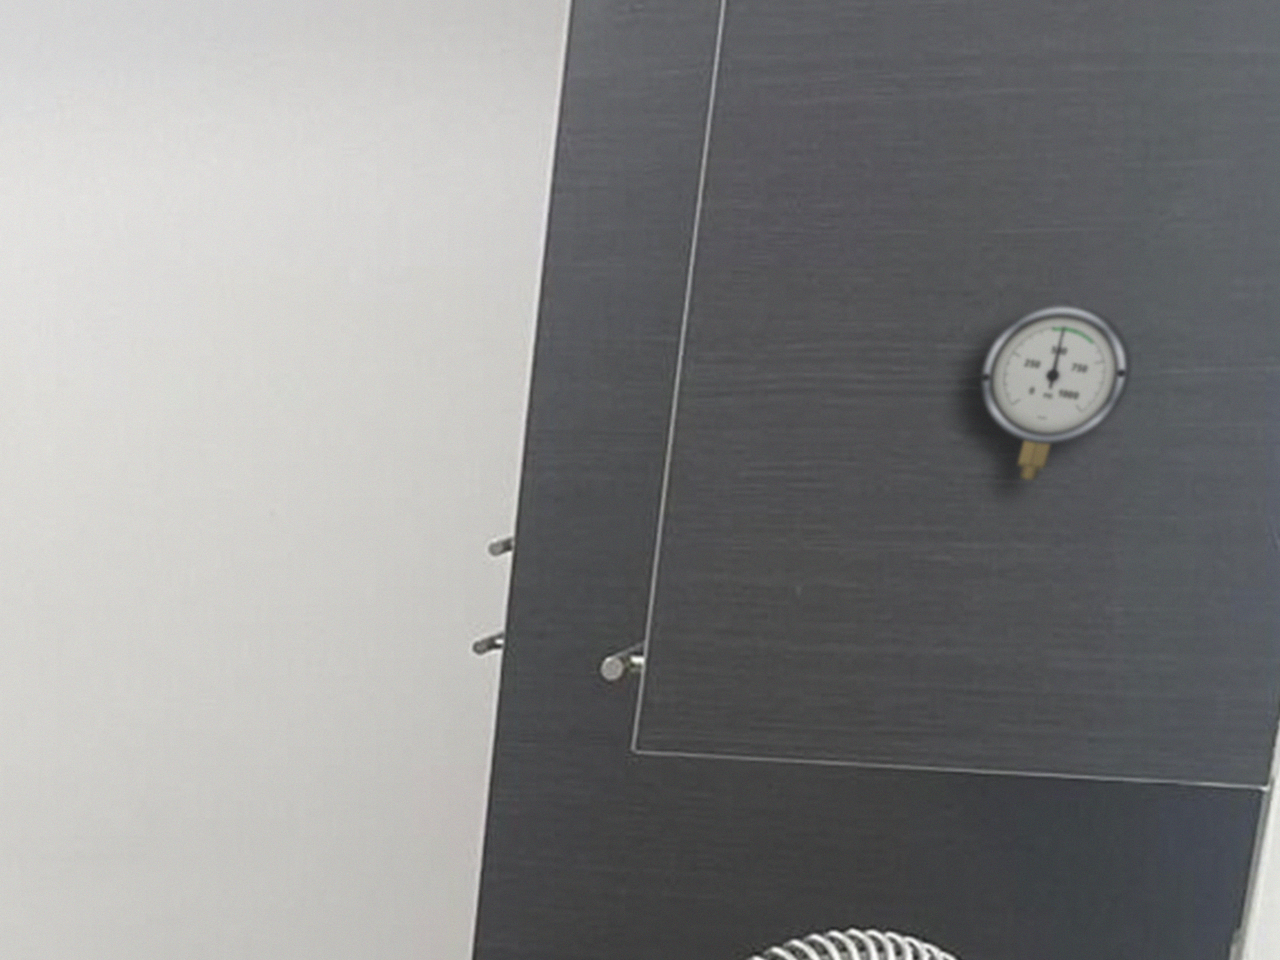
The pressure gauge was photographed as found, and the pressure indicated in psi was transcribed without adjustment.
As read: 500 psi
